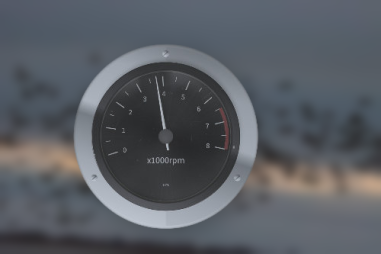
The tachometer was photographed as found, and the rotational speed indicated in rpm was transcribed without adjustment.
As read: 3750 rpm
